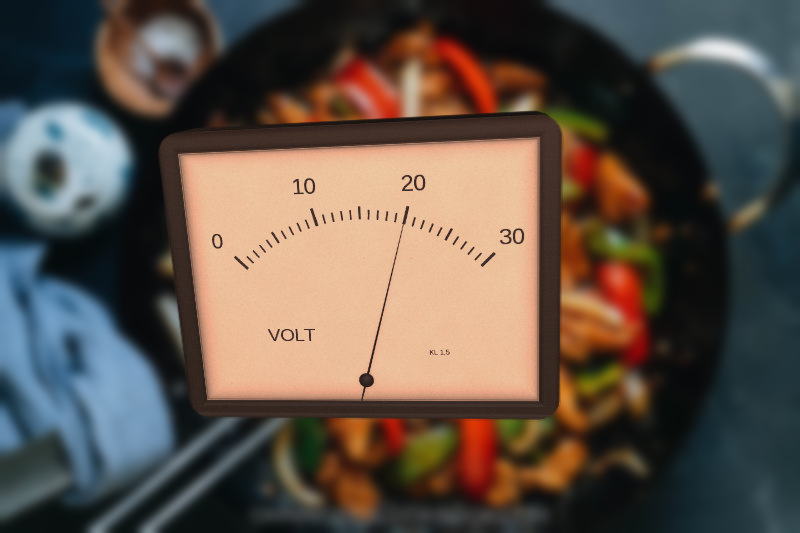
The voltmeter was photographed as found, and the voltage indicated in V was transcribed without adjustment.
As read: 20 V
